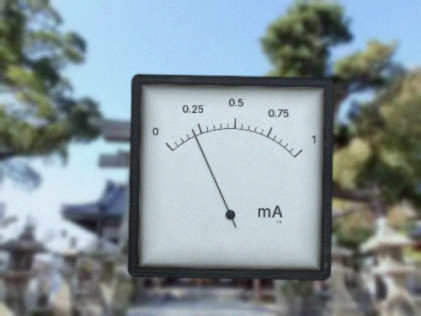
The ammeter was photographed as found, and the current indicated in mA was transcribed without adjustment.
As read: 0.2 mA
